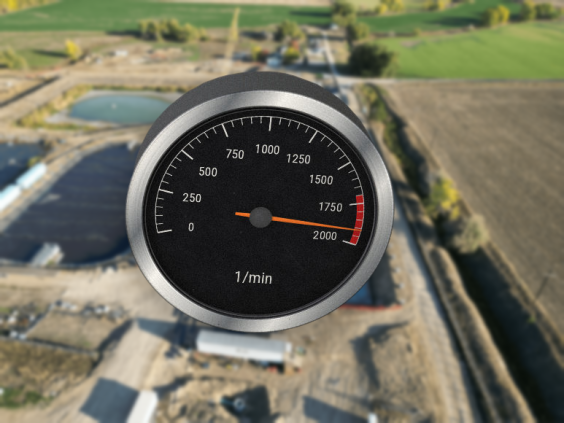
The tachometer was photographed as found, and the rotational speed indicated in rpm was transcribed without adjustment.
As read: 1900 rpm
